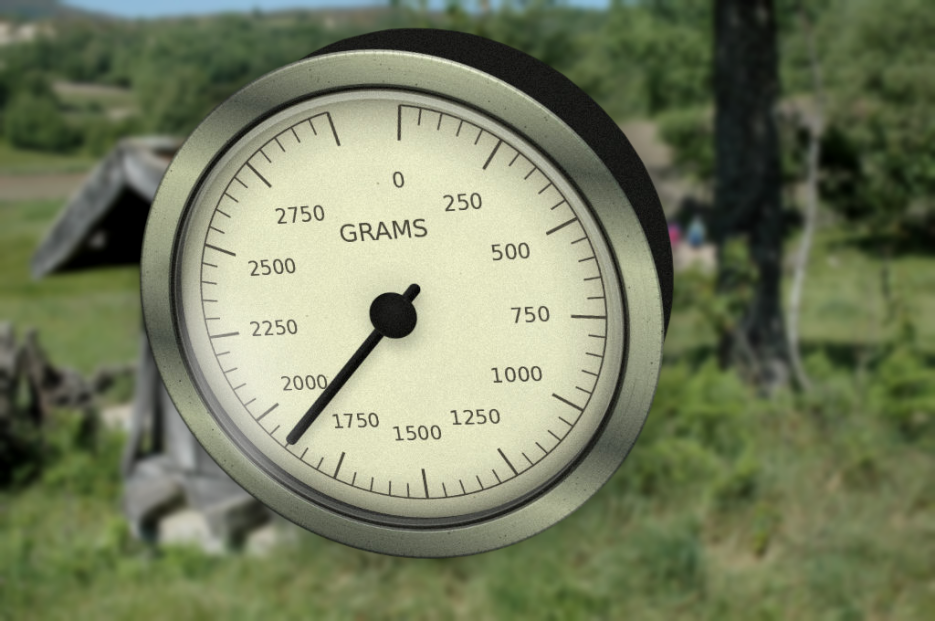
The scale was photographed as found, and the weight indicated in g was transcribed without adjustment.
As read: 1900 g
